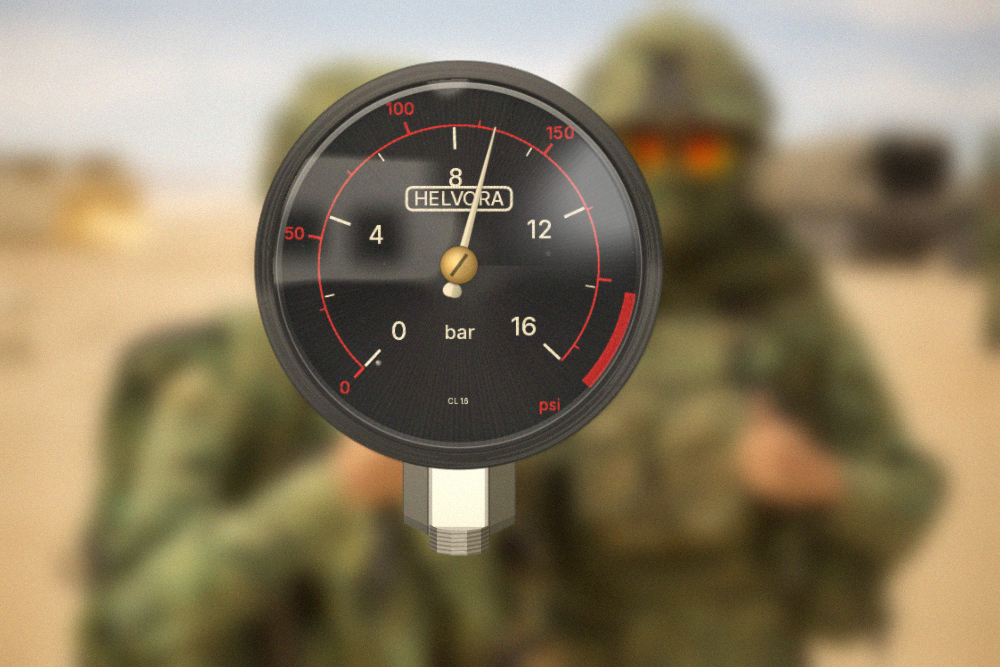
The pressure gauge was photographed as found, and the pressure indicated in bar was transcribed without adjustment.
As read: 9 bar
